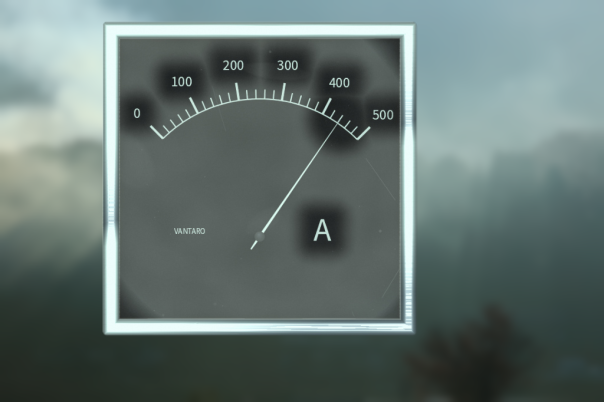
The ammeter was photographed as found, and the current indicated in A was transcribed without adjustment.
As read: 440 A
